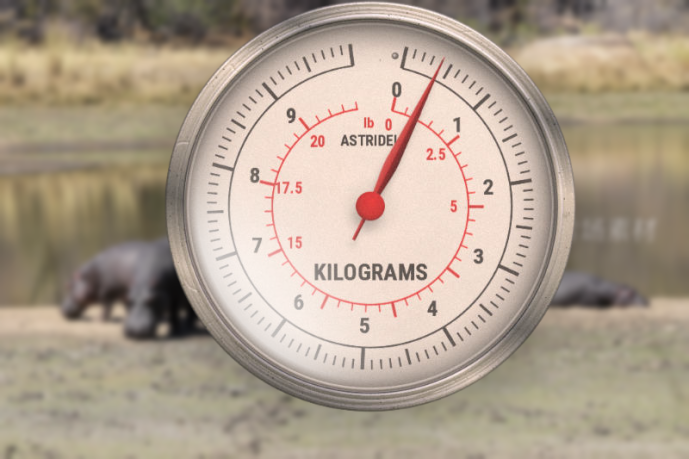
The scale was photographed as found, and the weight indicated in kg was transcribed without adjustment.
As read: 0.4 kg
